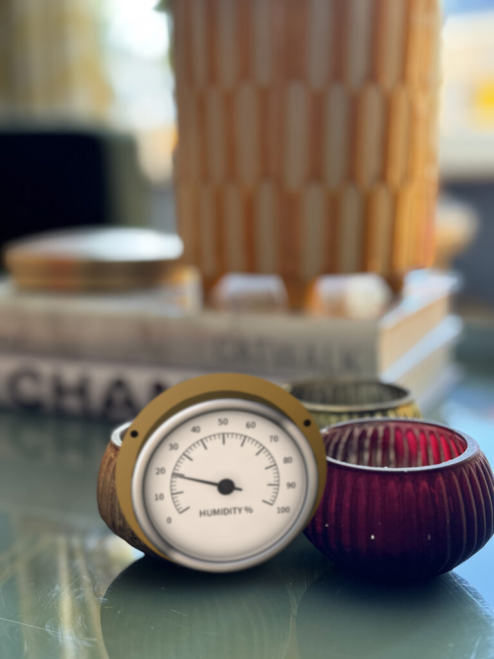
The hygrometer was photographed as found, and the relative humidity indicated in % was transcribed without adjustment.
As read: 20 %
